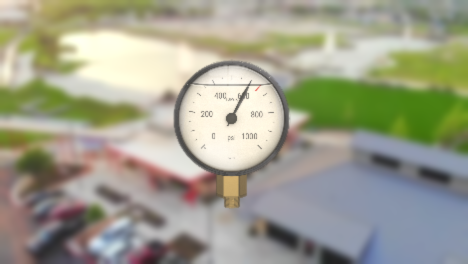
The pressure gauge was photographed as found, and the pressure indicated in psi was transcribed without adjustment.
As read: 600 psi
